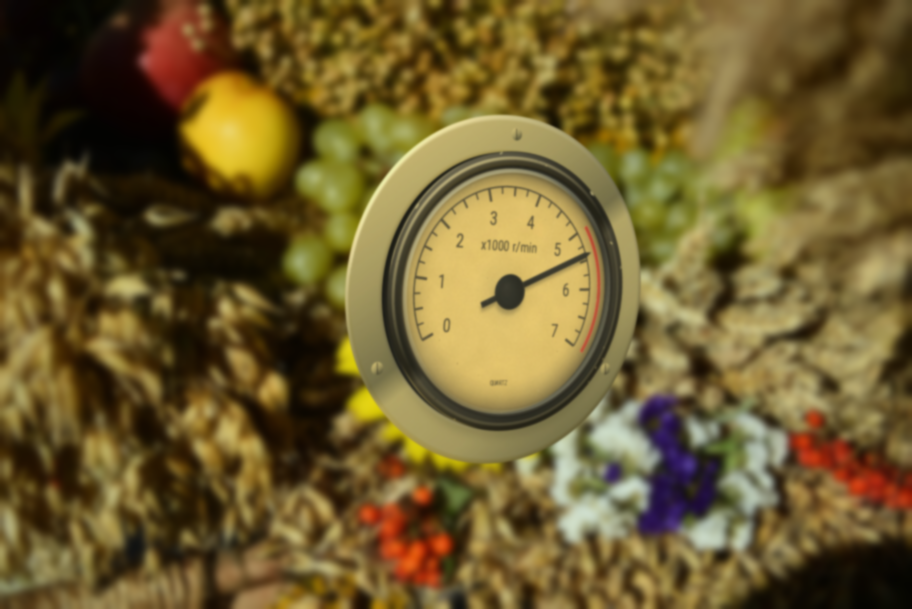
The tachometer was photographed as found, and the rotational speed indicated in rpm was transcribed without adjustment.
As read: 5375 rpm
